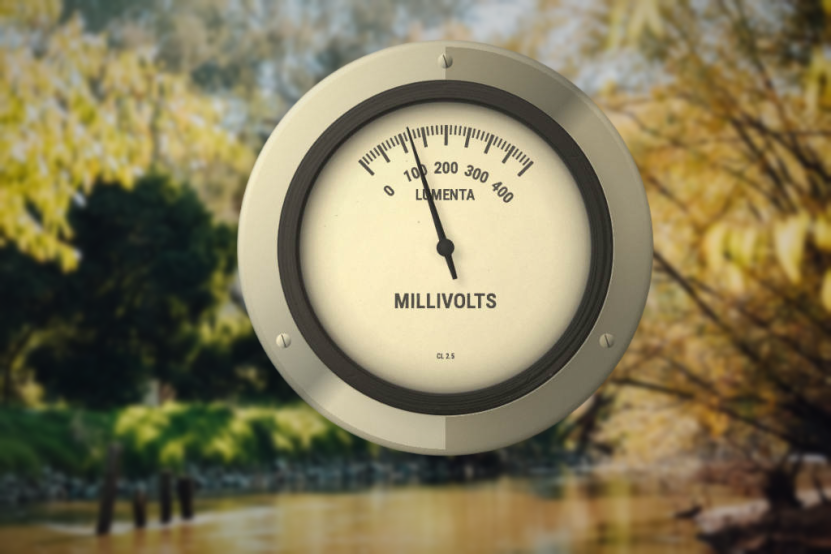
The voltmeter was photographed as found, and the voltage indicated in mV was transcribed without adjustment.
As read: 120 mV
